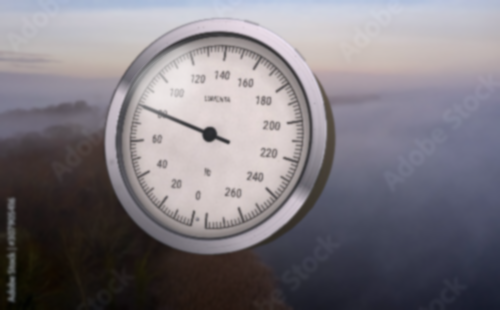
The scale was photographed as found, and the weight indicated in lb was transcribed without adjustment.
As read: 80 lb
